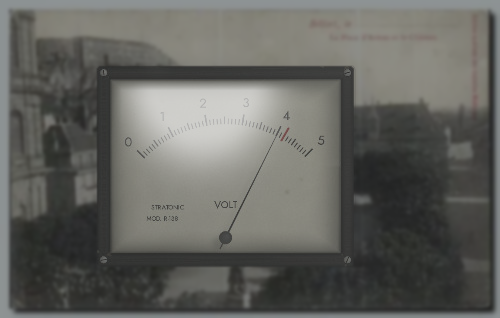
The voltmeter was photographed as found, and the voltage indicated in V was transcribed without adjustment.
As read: 4 V
